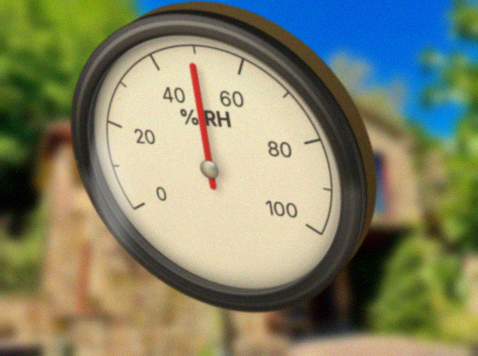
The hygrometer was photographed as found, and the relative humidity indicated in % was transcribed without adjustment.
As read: 50 %
